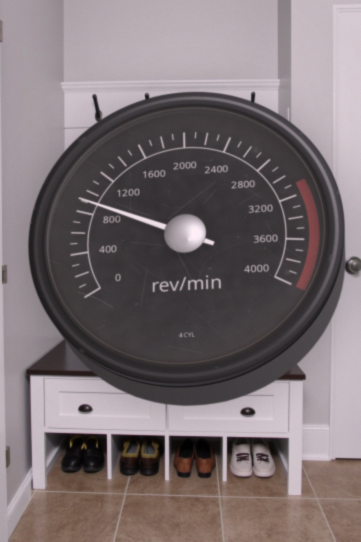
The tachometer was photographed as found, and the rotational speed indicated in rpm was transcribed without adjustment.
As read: 900 rpm
